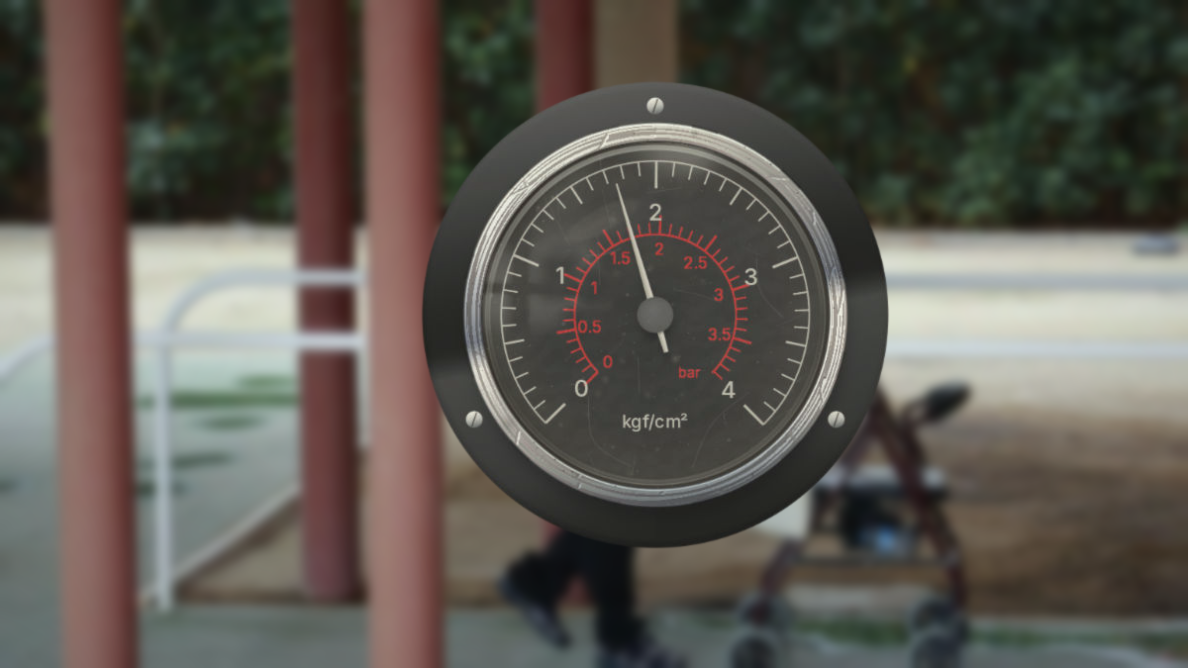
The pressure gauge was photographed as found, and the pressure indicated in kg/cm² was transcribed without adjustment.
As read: 1.75 kg/cm²
